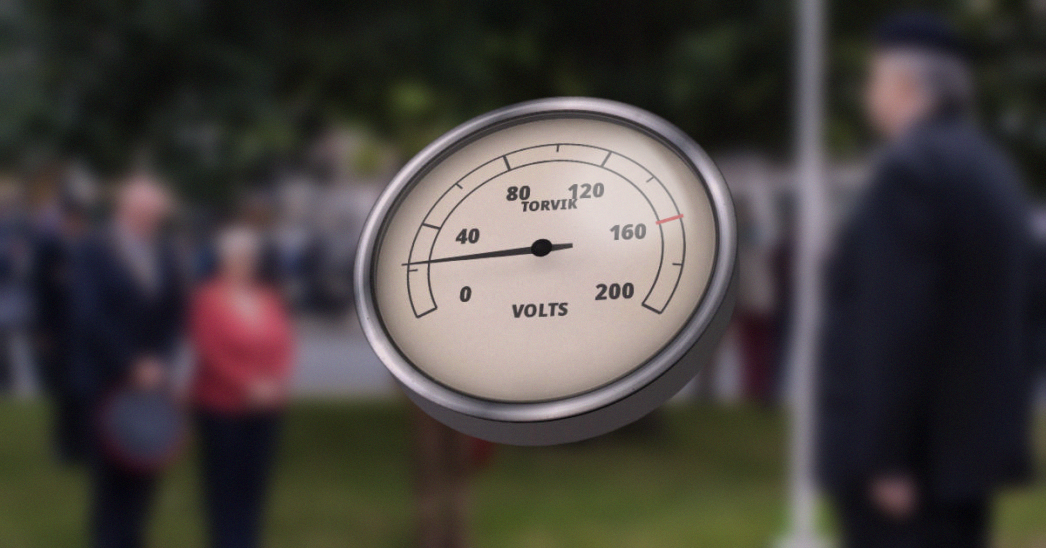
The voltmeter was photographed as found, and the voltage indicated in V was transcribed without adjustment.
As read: 20 V
